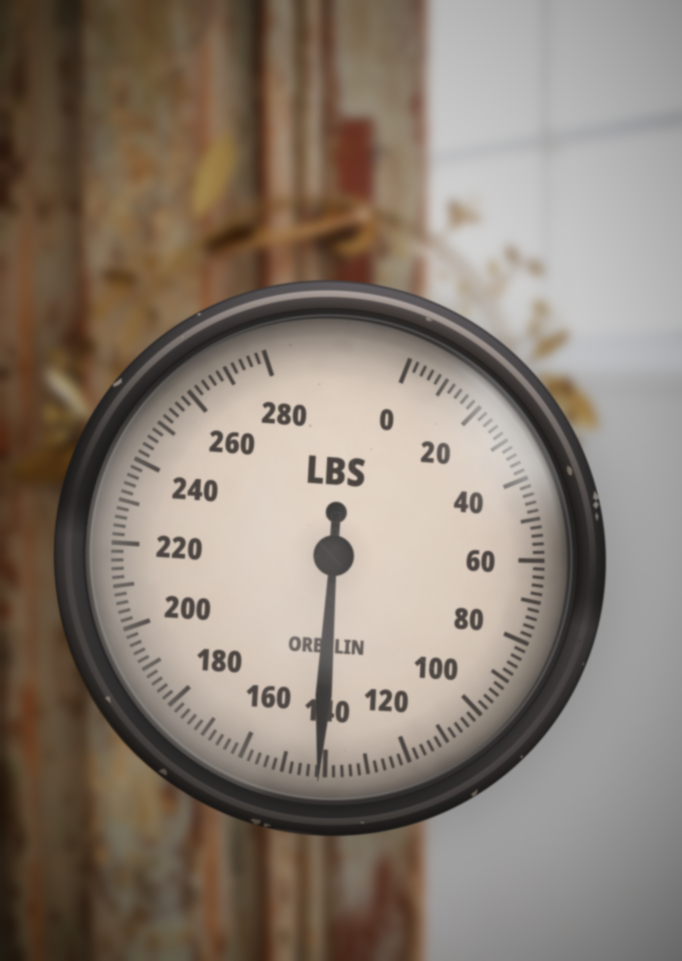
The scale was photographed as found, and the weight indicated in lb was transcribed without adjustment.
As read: 142 lb
